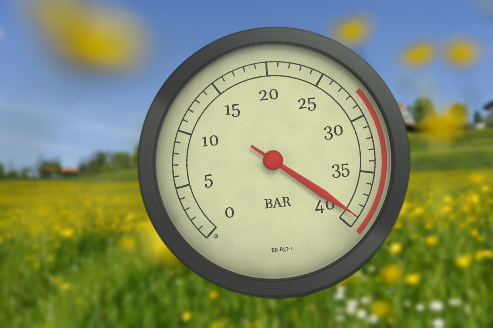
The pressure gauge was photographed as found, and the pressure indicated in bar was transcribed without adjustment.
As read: 39 bar
